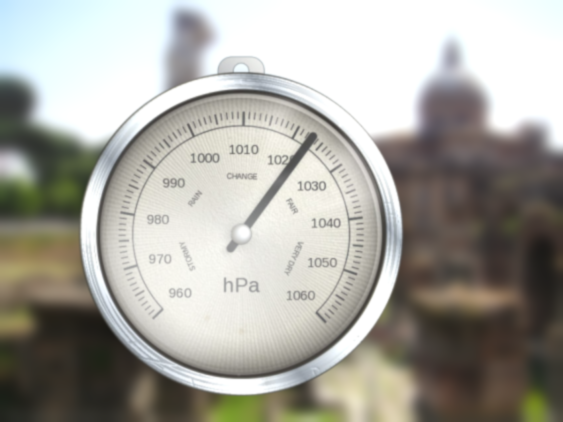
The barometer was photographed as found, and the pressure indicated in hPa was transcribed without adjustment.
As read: 1023 hPa
